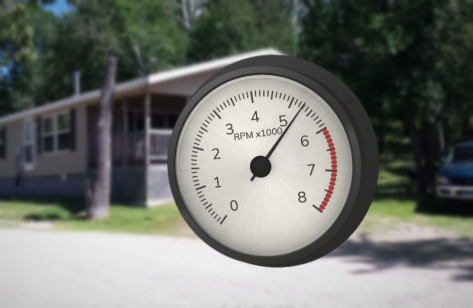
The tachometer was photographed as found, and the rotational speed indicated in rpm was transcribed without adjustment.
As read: 5300 rpm
